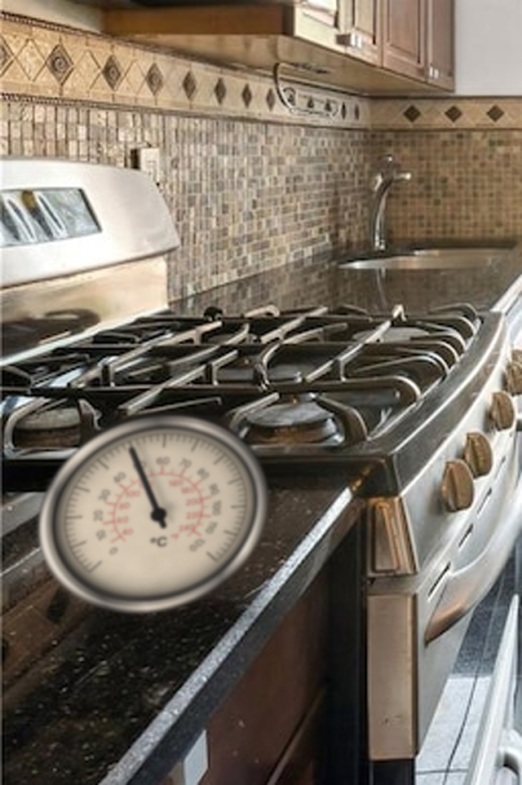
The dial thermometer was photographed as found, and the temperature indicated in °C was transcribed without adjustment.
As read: 50 °C
